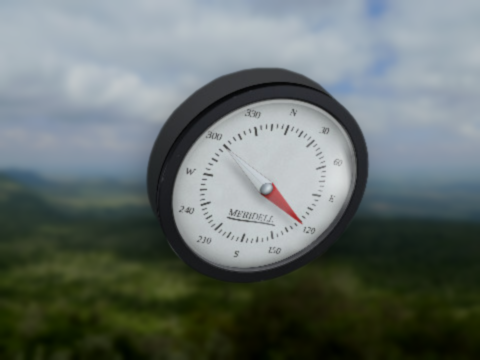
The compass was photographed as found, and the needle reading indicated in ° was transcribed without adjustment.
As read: 120 °
